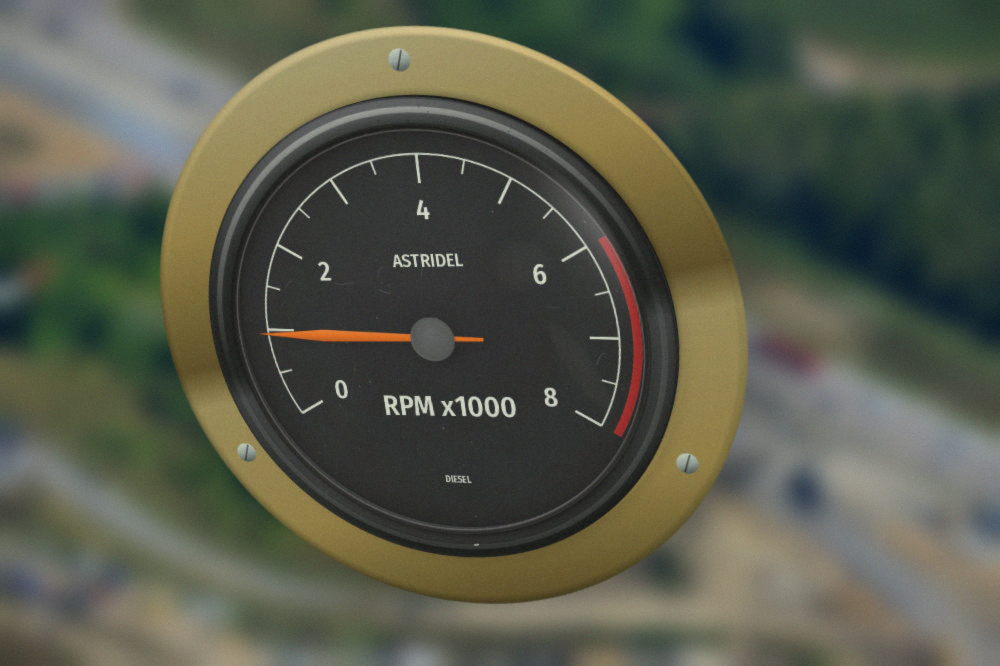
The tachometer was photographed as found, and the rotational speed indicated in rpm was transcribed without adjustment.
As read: 1000 rpm
